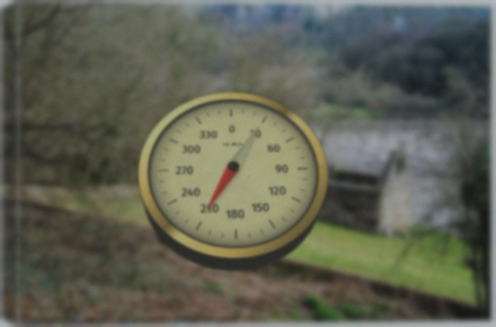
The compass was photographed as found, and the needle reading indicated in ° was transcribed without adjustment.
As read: 210 °
